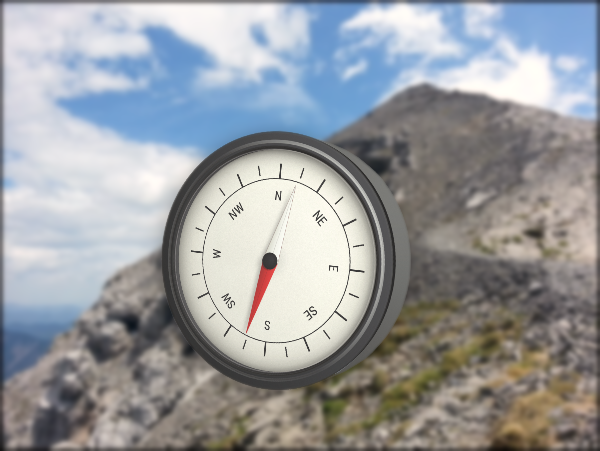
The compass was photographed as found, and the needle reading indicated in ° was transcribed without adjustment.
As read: 195 °
